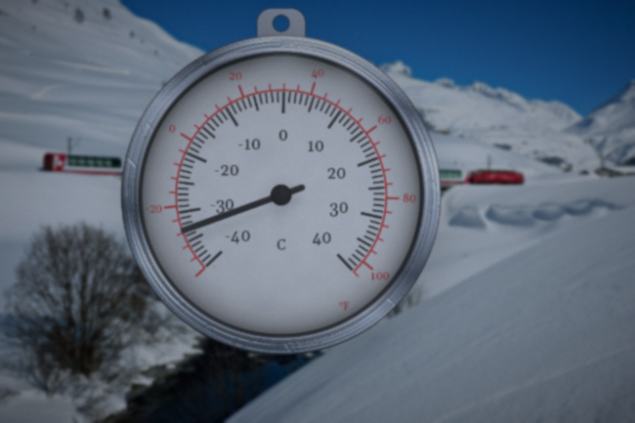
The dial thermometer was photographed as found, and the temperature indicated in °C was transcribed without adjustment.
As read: -33 °C
